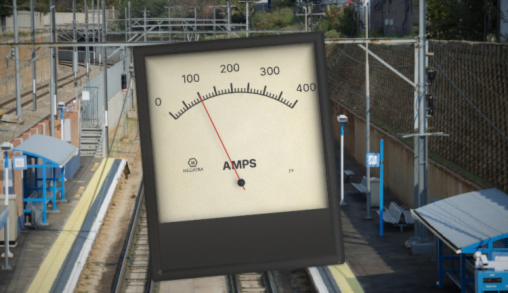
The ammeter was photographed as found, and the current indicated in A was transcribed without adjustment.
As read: 100 A
